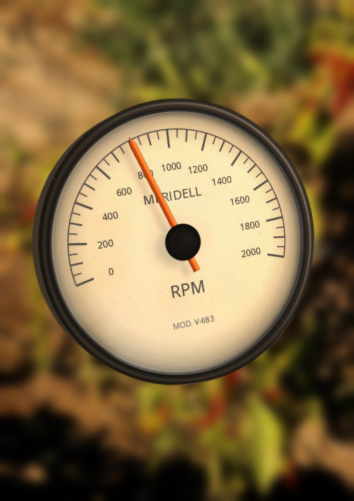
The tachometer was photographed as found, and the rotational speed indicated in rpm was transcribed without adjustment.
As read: 800 rpm
